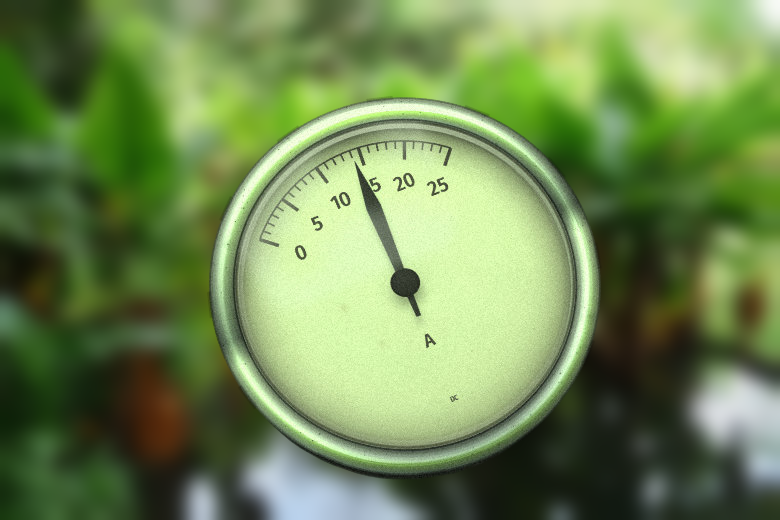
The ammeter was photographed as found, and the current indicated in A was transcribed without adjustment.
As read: 14 A
